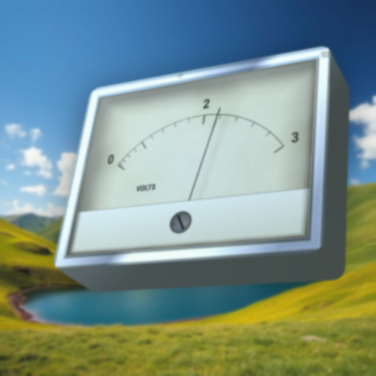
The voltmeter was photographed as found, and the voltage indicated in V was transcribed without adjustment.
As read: 2.2 V
